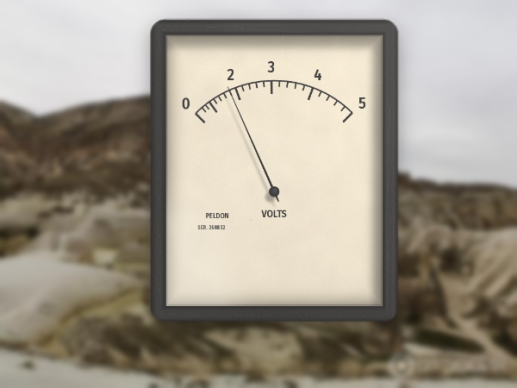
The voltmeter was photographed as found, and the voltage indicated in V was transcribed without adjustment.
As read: 1.8 V
